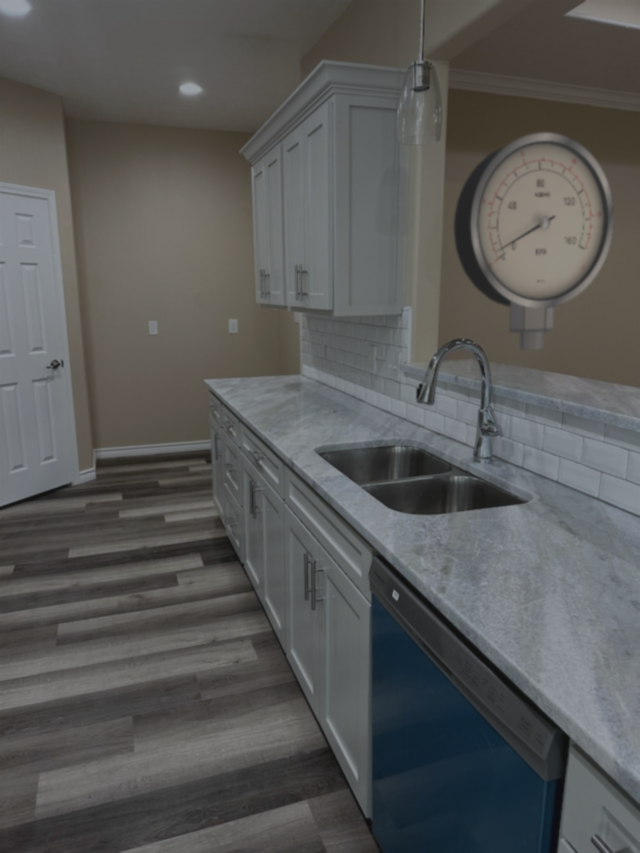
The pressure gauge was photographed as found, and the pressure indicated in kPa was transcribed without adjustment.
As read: 5 kPa
